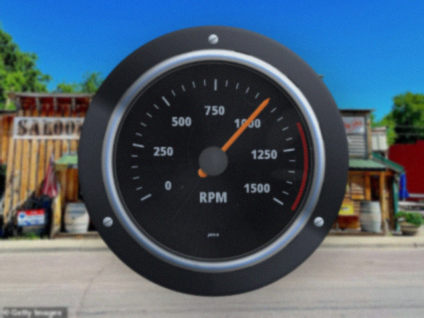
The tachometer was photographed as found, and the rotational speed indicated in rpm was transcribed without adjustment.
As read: 1000 rpm
